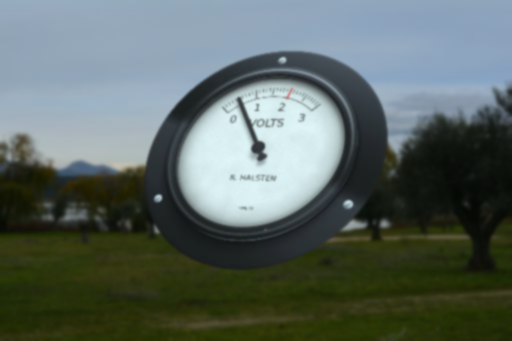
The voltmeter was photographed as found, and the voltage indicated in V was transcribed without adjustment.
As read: 0.5 V
